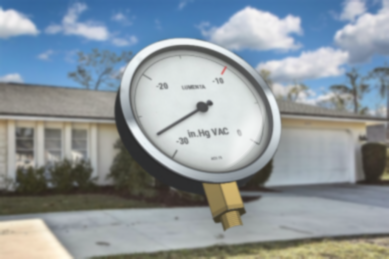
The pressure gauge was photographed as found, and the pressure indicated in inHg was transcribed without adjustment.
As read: -27.5 inHg
